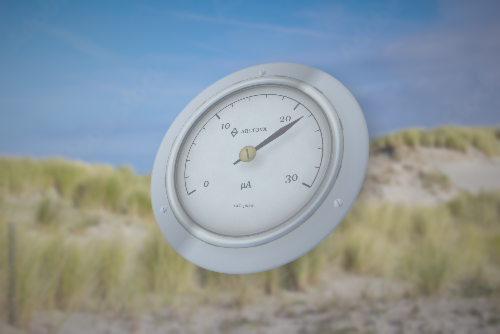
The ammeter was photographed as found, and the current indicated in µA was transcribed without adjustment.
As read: 22 µA
